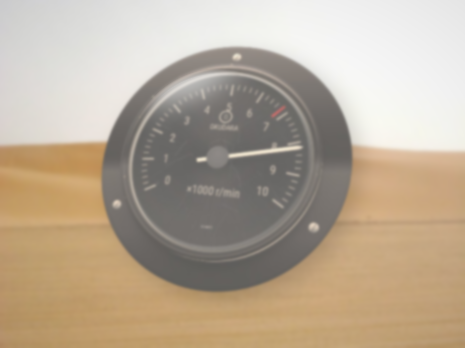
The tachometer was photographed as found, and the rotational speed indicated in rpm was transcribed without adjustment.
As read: 8200 rpm
